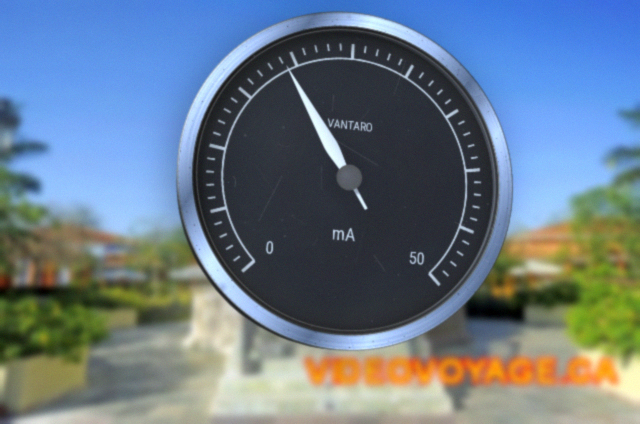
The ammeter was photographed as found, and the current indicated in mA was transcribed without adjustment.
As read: 19 mA
